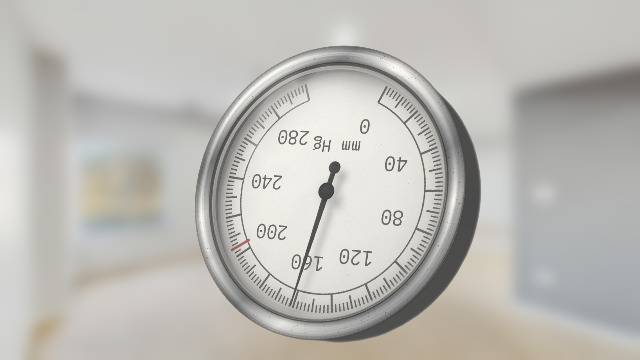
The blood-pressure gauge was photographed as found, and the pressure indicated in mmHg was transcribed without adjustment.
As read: 160 mmHg
